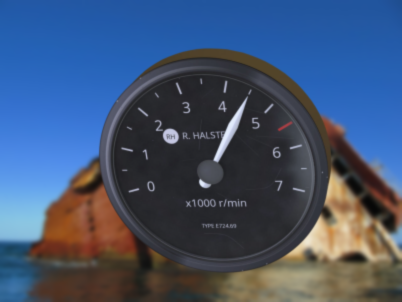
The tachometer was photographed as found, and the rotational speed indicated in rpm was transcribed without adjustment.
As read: 4500 rpm
